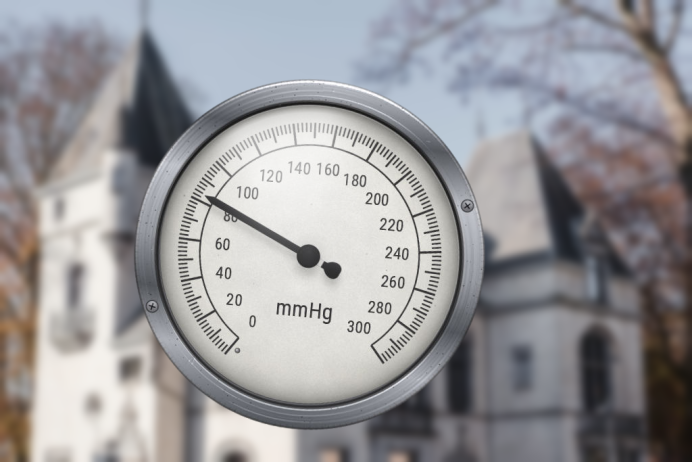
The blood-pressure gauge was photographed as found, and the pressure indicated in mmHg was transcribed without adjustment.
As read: 84 mmHg
